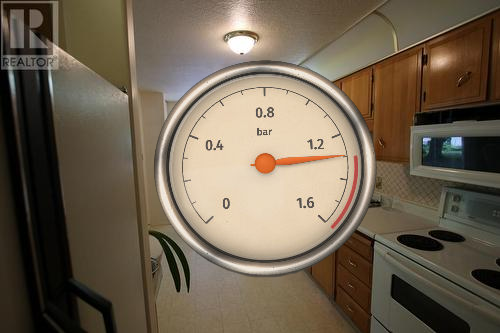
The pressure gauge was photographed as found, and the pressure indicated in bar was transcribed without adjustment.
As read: 1.3 bar
